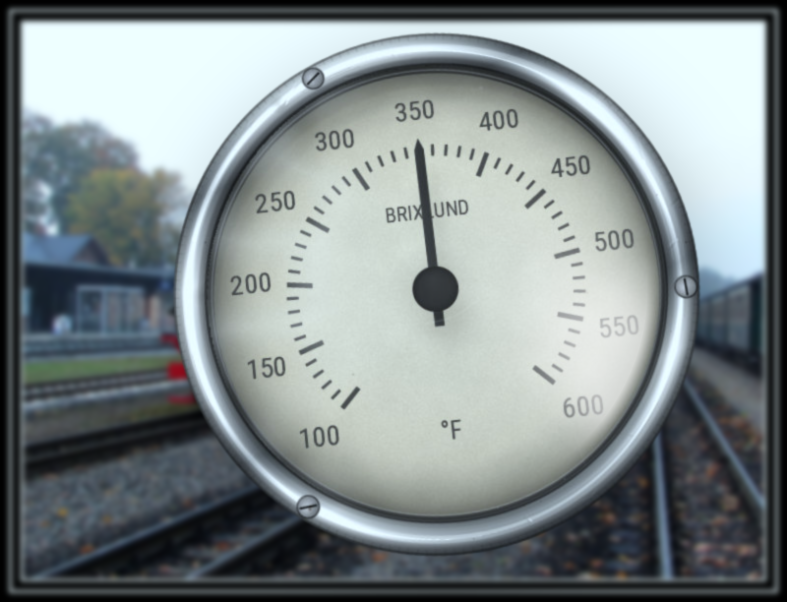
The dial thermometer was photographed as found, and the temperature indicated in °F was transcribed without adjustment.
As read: 350 °F
